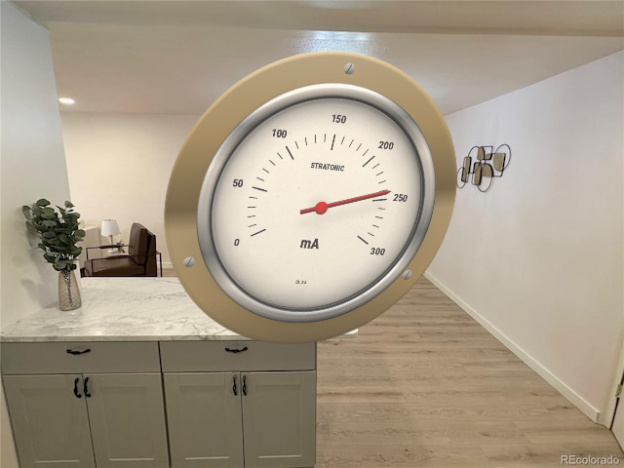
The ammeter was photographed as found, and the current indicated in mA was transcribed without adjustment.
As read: 240 mA
